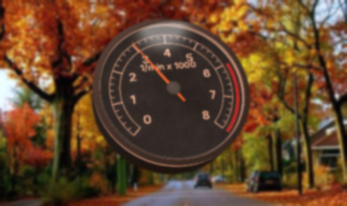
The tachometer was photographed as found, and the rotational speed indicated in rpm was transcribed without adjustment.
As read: 3000 rpm
